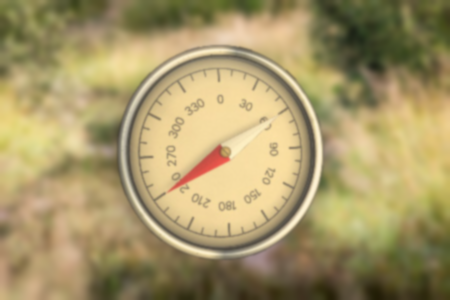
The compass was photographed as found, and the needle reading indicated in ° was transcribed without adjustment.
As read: 240 °
